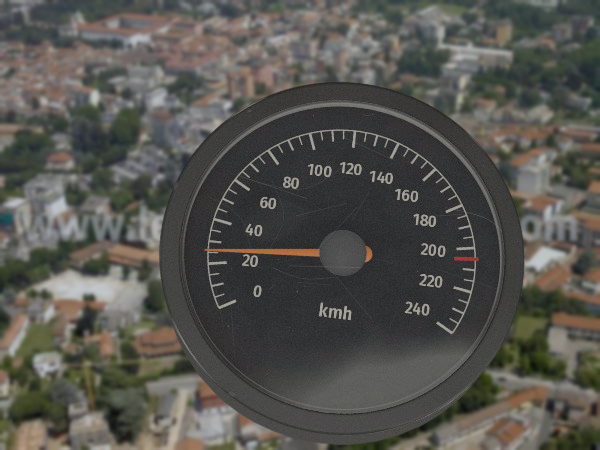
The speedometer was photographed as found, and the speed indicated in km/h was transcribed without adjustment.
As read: 25 km/h
